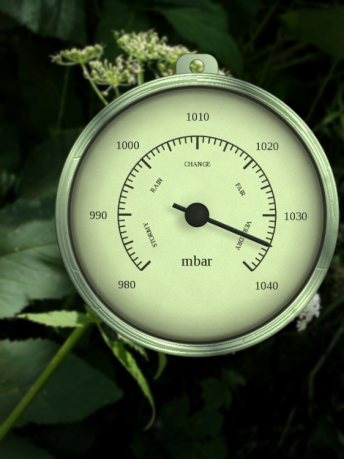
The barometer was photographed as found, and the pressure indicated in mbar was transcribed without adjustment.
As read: 1035 mbar
